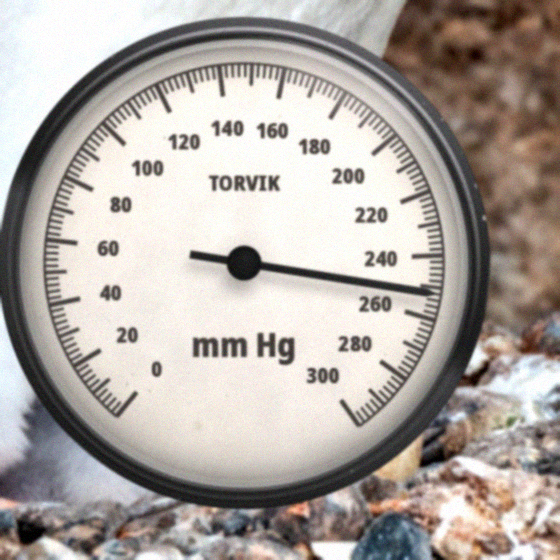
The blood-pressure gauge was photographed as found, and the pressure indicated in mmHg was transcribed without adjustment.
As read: 252 mmHg
